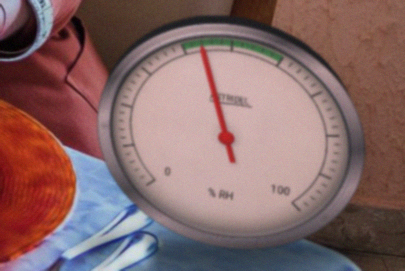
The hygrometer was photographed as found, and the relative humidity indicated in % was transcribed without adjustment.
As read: 44 %
